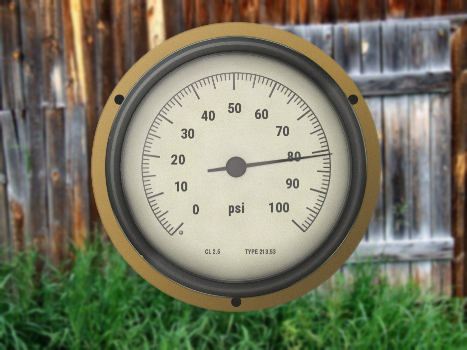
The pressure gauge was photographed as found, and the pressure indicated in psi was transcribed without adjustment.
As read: 81 psi
